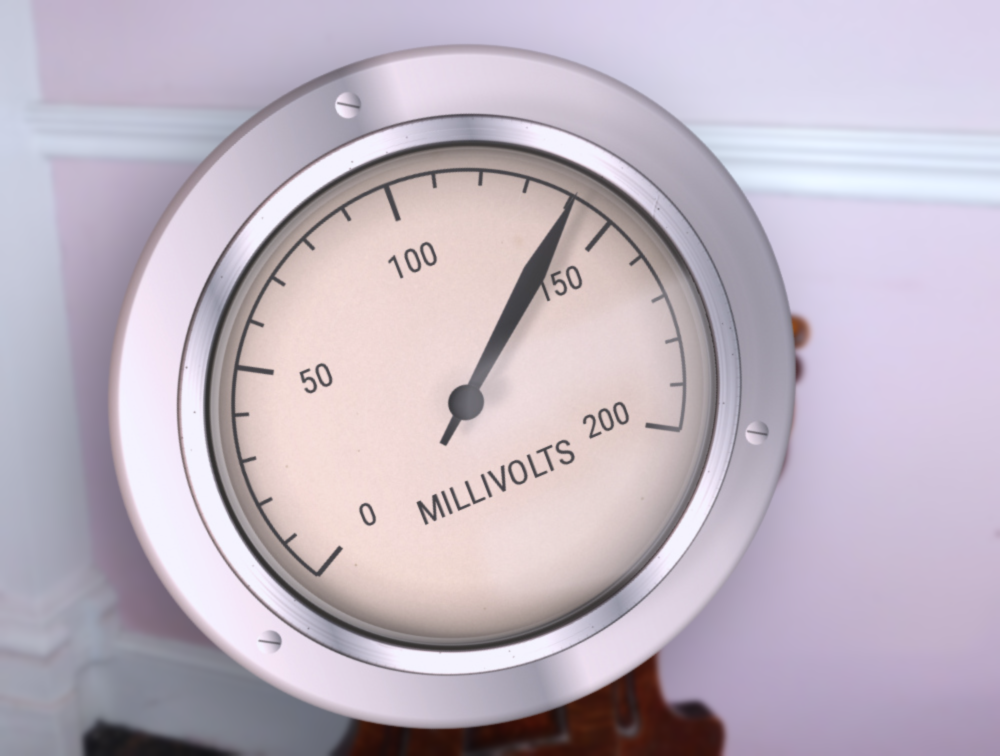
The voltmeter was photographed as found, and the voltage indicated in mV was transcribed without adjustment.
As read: 140 mV
